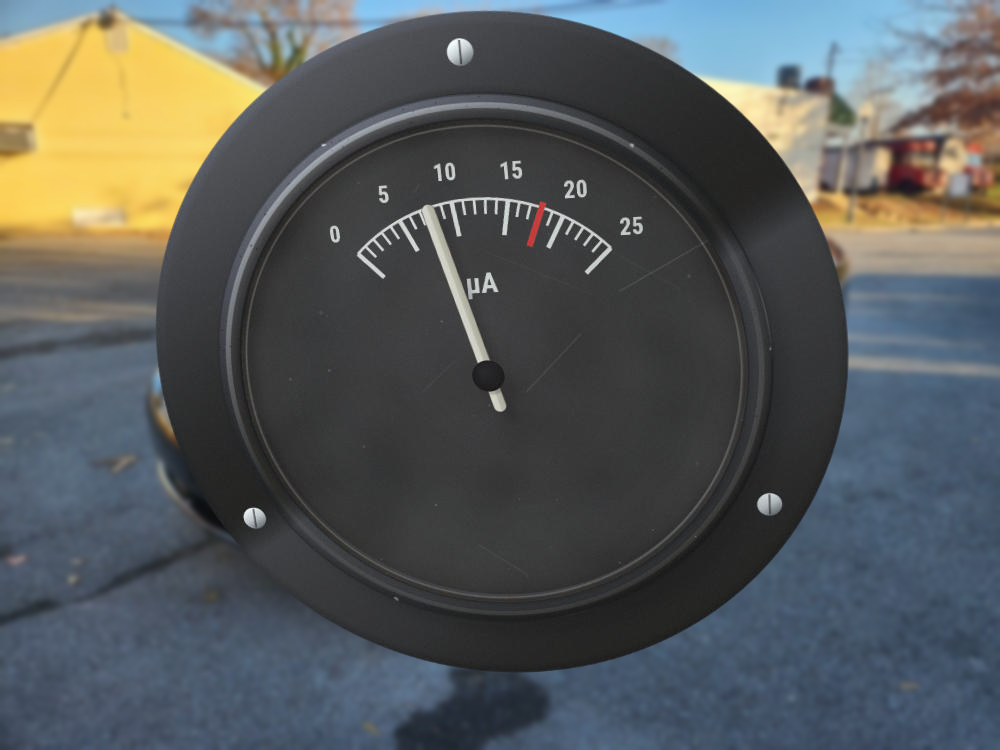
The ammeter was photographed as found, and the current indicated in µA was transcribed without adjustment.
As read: 8 µA
